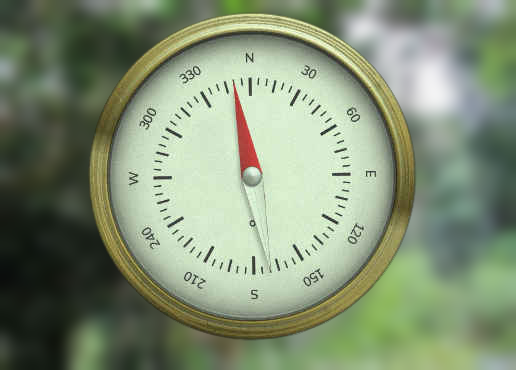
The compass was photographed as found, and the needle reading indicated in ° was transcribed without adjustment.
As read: 350 °
